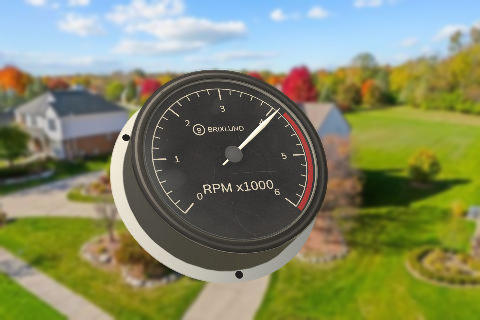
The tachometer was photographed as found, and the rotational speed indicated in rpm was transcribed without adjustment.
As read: 4100 rpm
